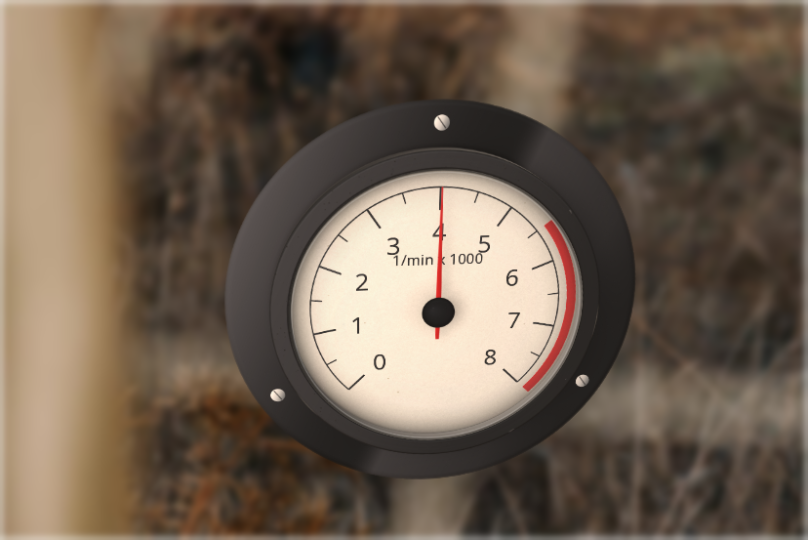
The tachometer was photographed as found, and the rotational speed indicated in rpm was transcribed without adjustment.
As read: 4000 rpm
